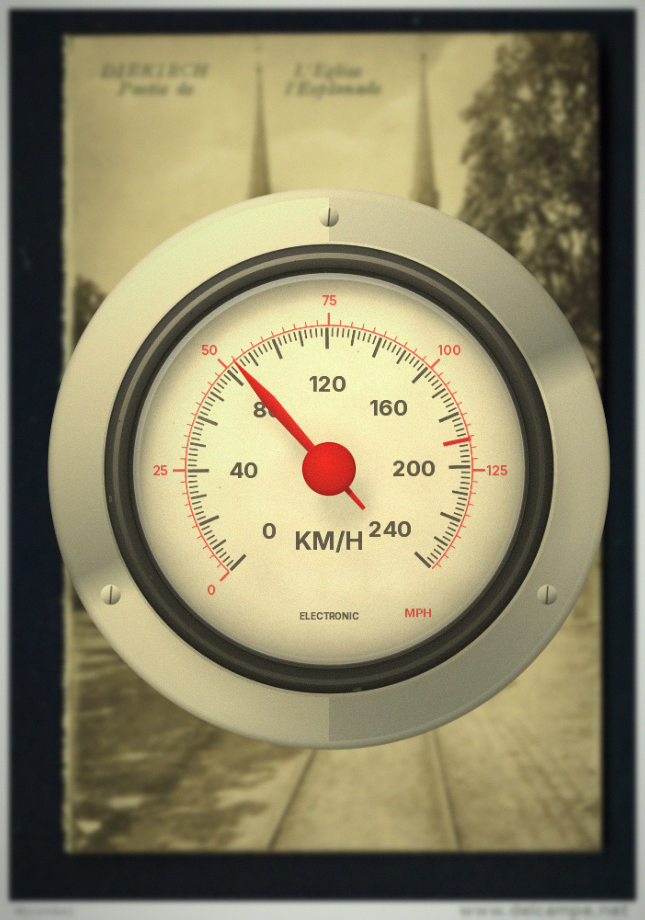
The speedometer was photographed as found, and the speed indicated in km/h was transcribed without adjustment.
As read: 84 km/h
